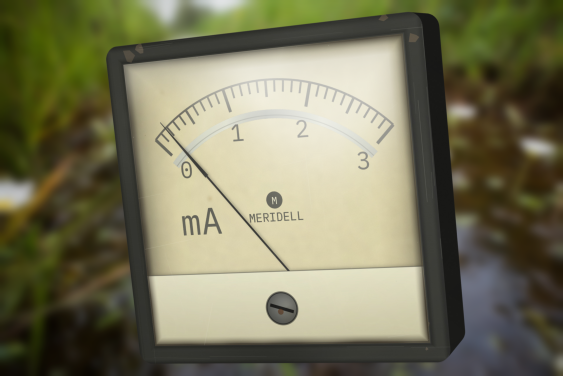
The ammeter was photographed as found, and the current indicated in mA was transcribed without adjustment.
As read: 0.2 mA
